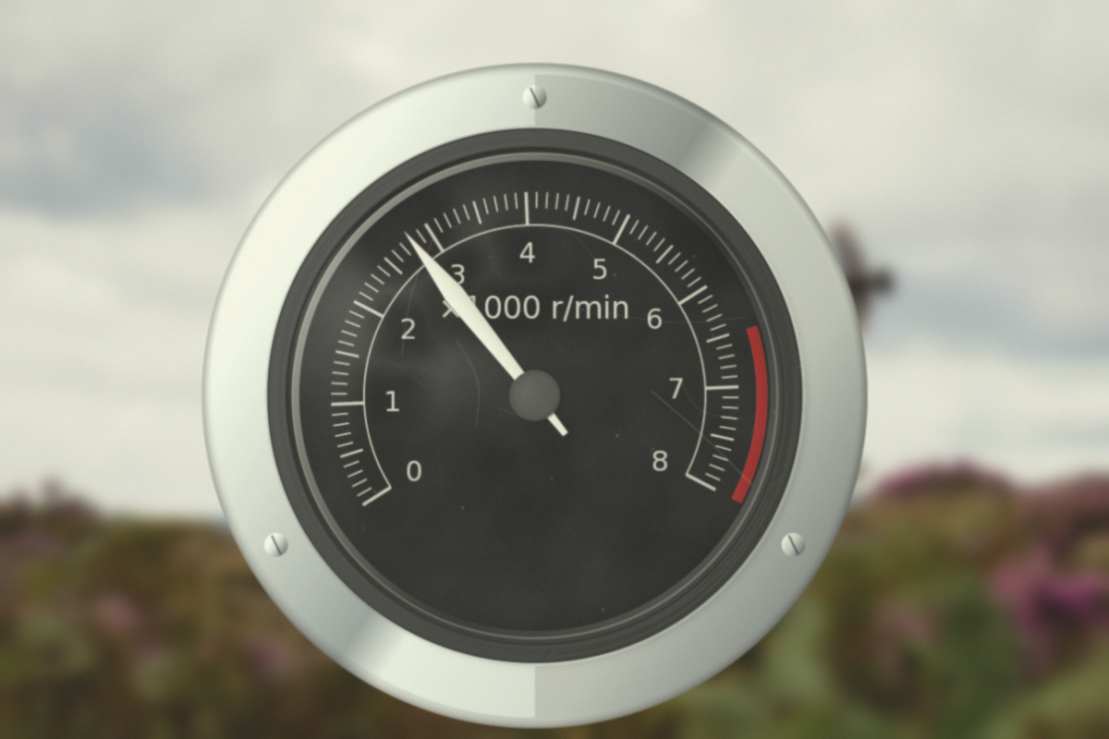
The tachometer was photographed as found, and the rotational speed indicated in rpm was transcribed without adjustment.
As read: 2800 rpm
